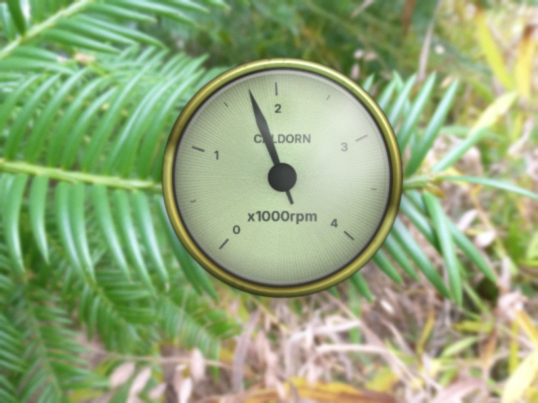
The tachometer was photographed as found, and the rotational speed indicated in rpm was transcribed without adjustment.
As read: 1750 rpm
